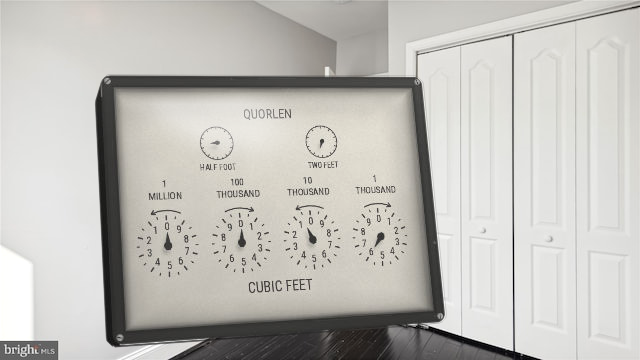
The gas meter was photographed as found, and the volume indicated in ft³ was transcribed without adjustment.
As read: 600 ft³
